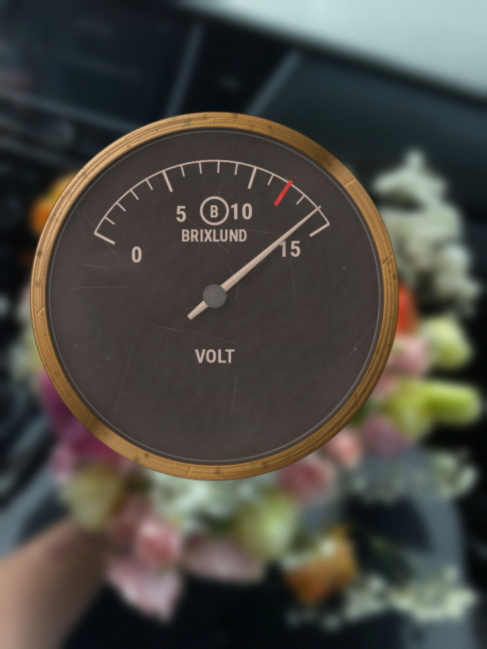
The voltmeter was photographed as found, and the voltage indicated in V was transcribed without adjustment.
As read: 14 V
